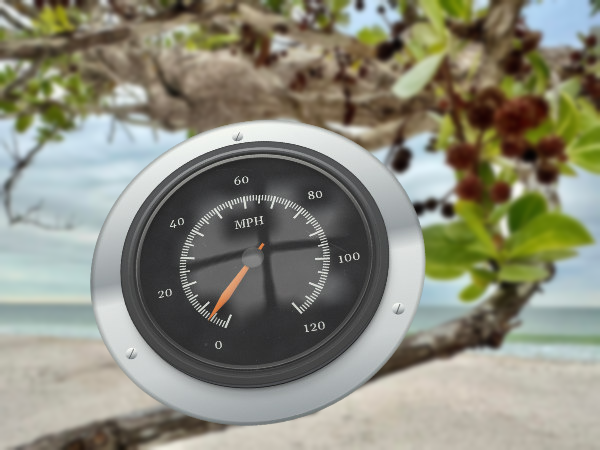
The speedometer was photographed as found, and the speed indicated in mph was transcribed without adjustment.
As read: 5 mph
